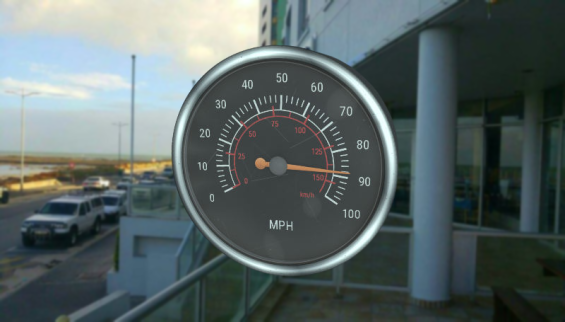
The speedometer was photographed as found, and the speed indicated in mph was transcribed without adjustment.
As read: 88 mph
